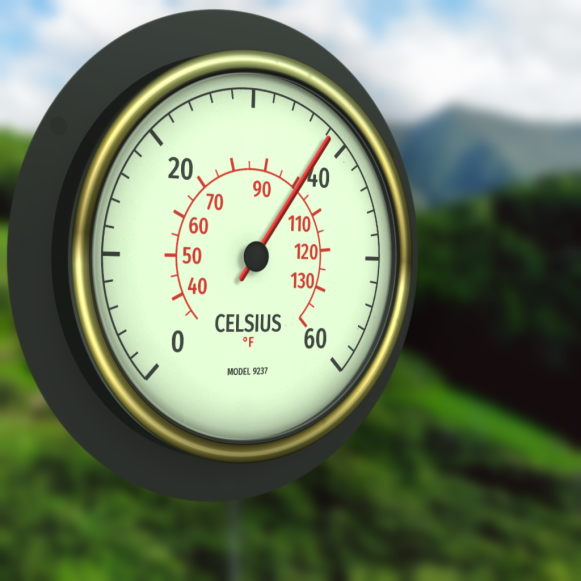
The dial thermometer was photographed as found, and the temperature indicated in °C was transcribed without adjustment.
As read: 38 °C
